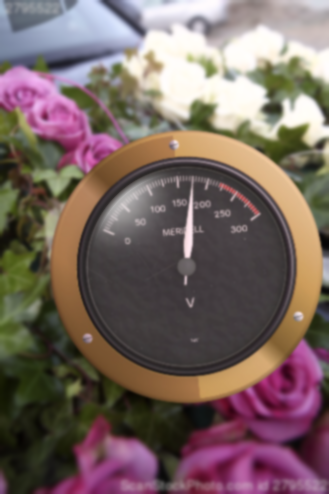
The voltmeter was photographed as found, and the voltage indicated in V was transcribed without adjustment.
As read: 175 V
